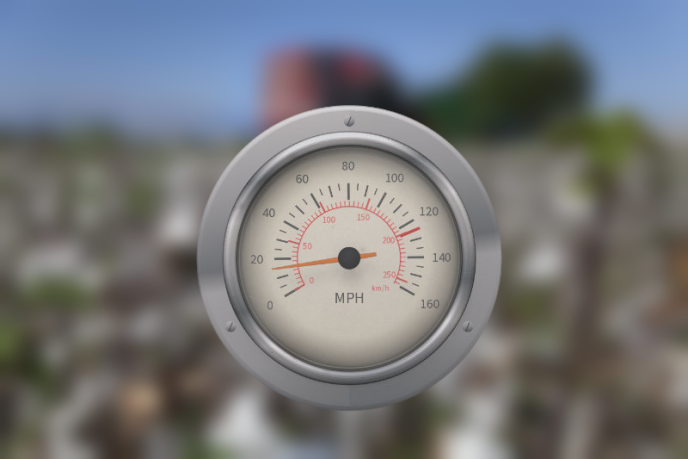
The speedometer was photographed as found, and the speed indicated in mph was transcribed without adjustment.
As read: 15 mph
